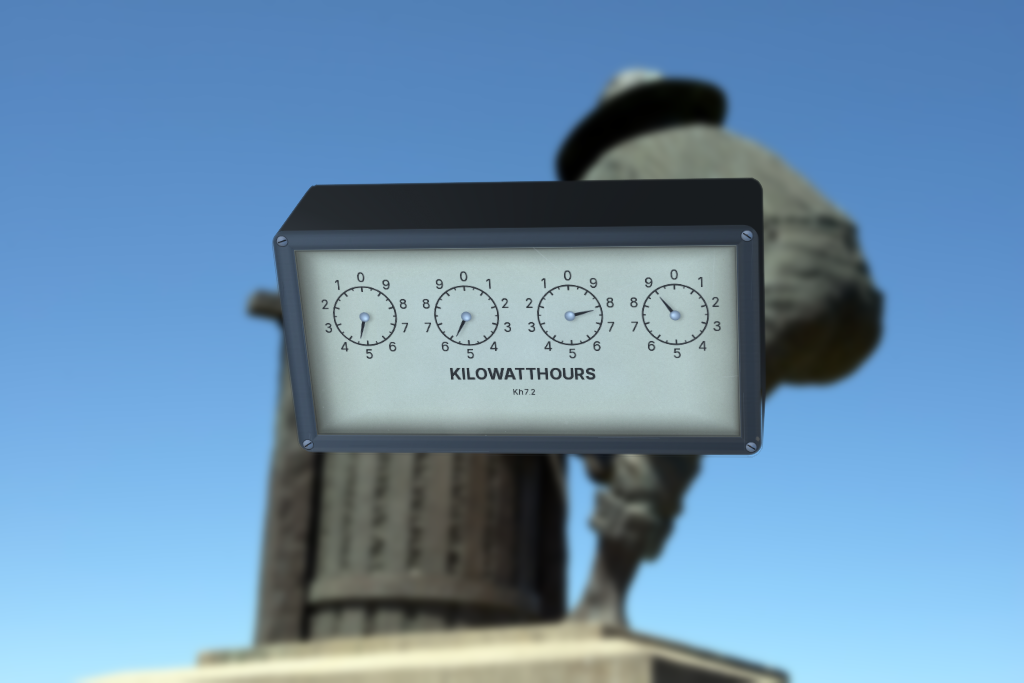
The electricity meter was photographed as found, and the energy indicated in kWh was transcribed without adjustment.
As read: 4579 kWh
